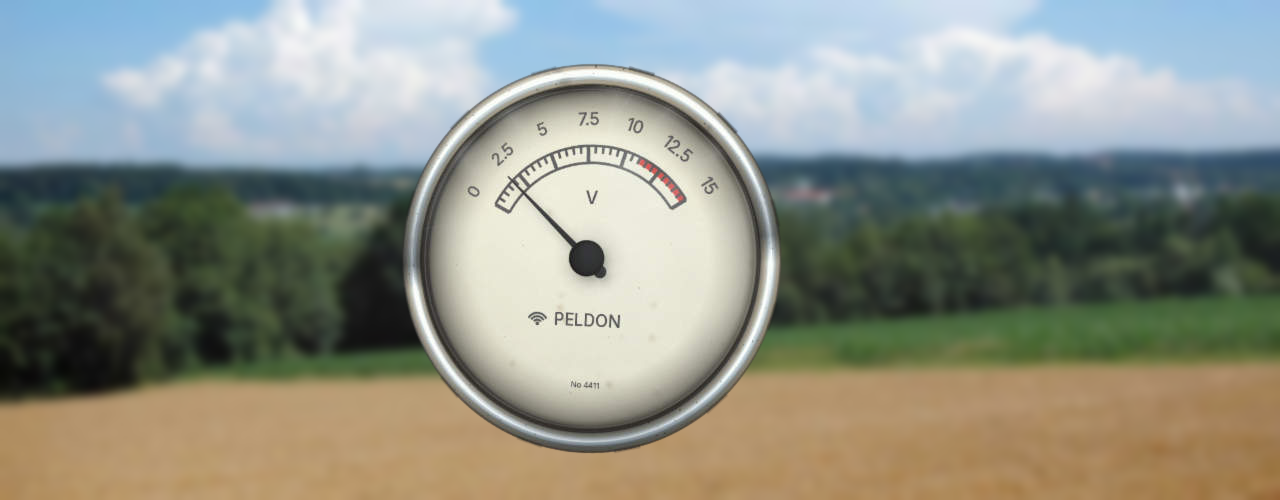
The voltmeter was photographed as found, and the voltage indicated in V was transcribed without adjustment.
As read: 2 V
